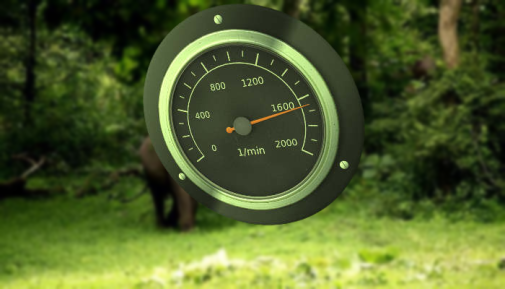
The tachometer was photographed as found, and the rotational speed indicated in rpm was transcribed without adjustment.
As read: 1650 rpm
